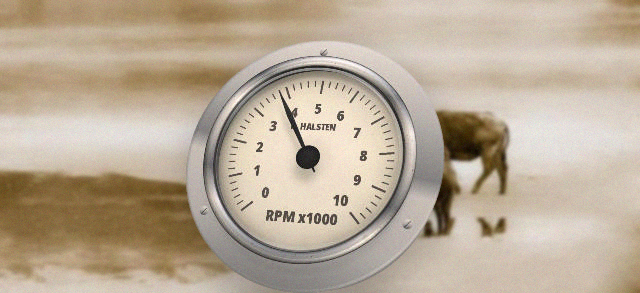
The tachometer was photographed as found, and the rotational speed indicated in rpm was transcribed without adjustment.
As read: 3800 rpm
